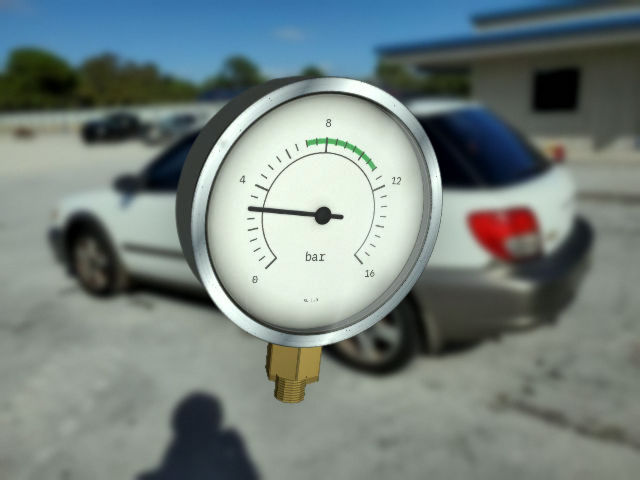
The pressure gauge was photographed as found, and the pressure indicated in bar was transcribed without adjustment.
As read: 3 bar
